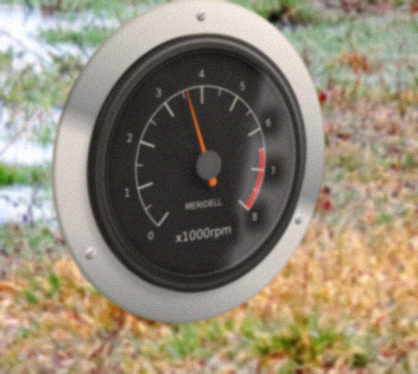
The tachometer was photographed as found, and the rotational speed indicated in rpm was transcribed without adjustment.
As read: 3500 rpm
